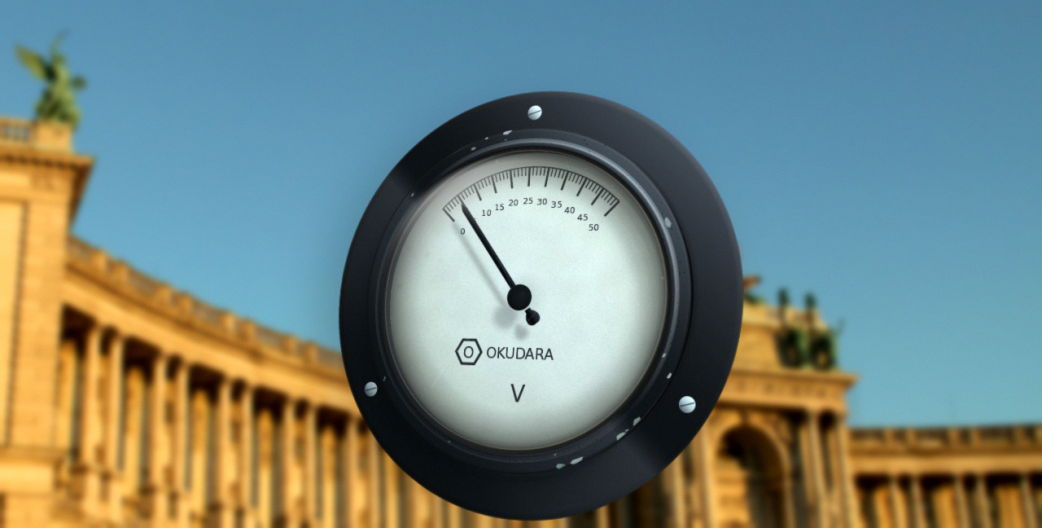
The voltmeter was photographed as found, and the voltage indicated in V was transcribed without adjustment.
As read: 5 V
